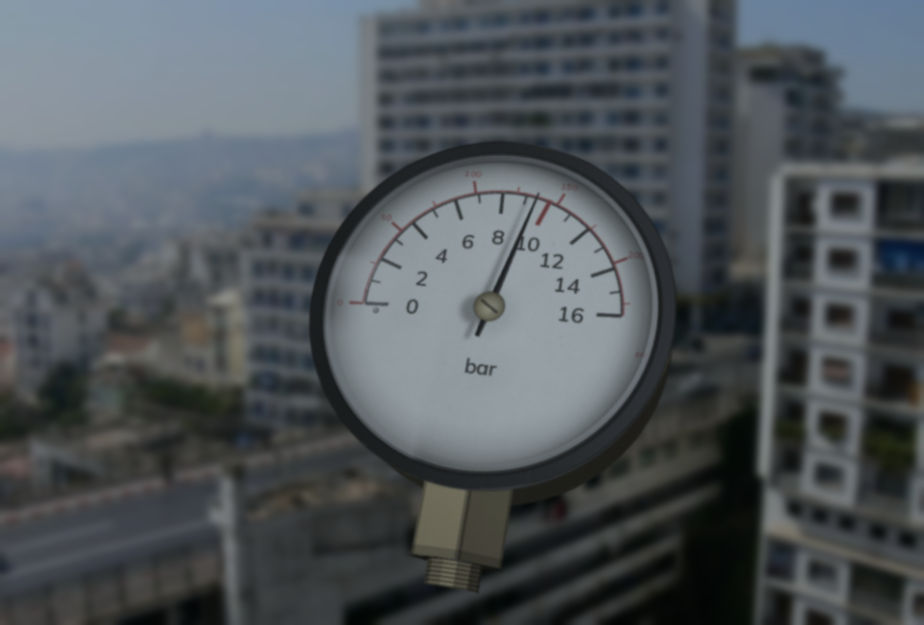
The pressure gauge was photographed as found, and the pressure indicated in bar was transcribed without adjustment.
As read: 9.5 bar
